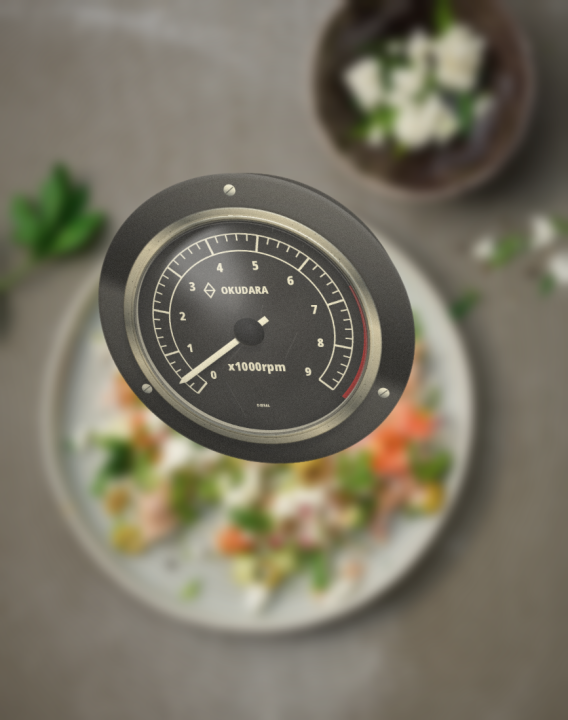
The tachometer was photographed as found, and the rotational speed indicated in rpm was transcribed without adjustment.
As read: 400 rpm
